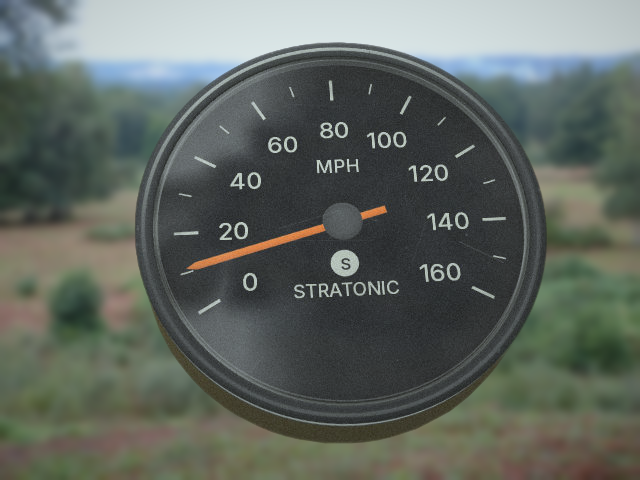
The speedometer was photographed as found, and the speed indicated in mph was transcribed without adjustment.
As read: 10 mph
